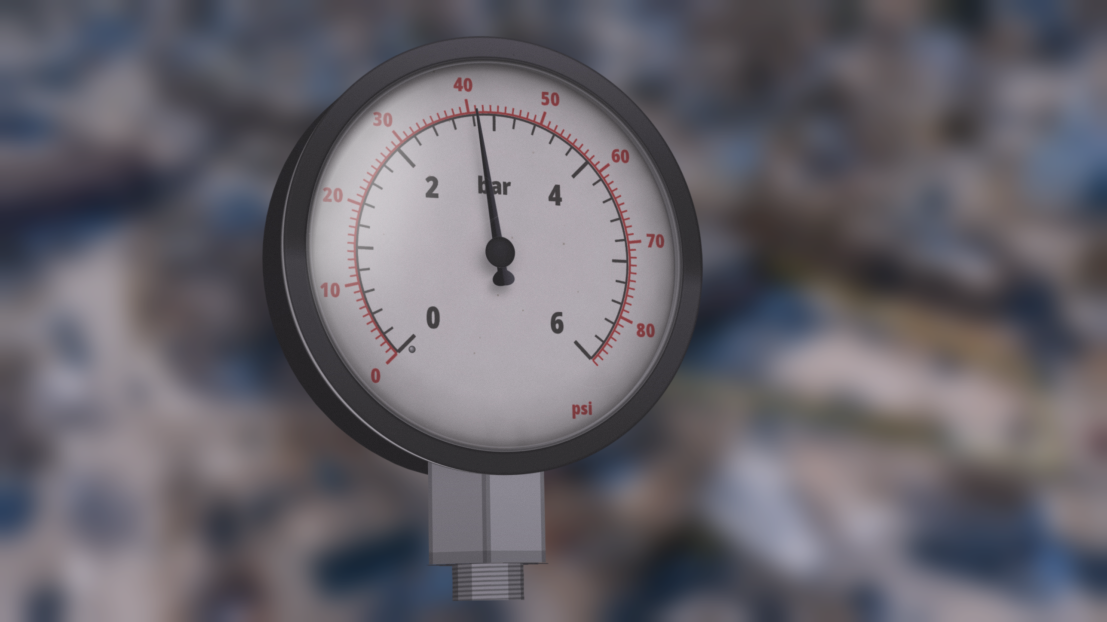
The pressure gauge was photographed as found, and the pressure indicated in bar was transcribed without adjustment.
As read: 2.8 bar
